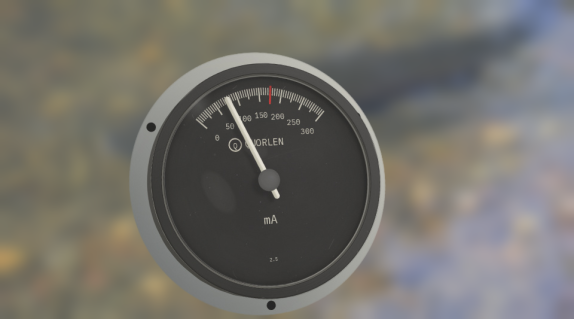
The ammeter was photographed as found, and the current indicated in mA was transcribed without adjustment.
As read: 75 mA
